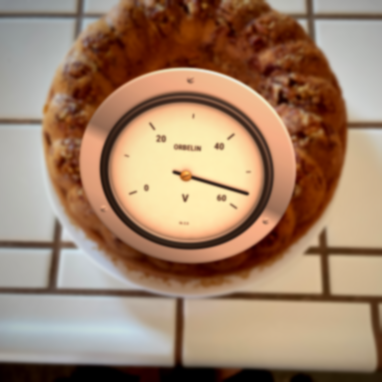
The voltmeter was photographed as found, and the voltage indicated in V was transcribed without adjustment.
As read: 55 V
